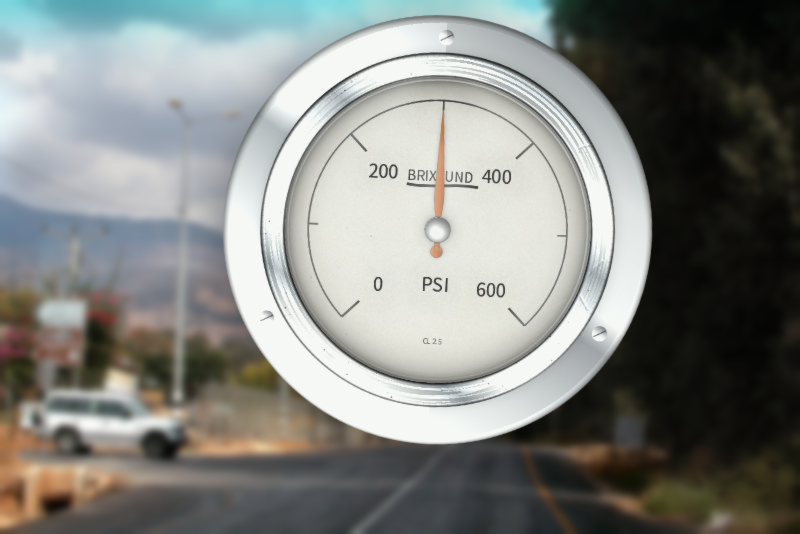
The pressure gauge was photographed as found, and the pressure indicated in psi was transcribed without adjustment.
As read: 300 psi
